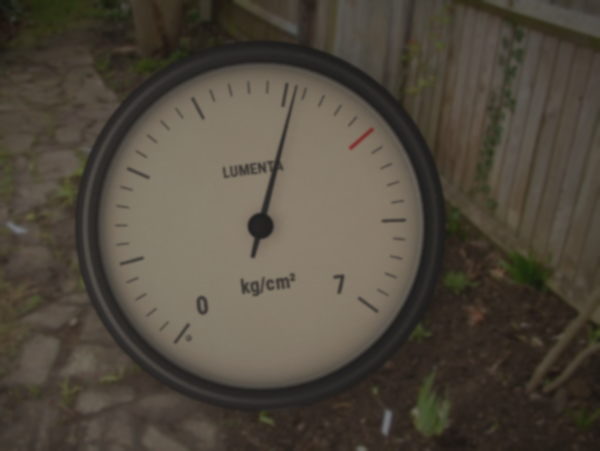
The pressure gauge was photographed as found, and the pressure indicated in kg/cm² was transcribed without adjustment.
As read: 4.1 kg/cm²
